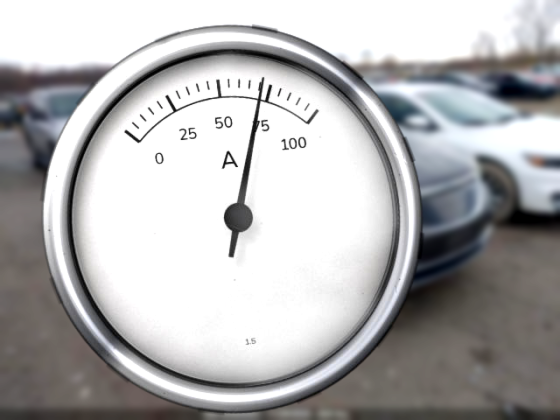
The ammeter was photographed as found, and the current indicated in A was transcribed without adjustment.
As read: 70 A
